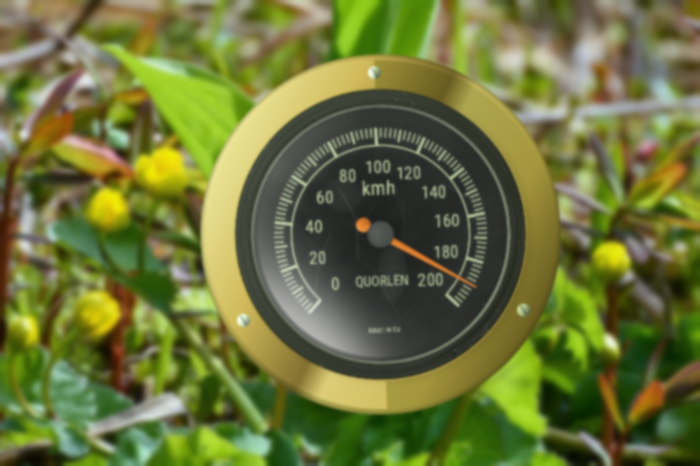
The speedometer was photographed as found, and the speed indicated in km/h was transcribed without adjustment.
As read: 190 km/h
